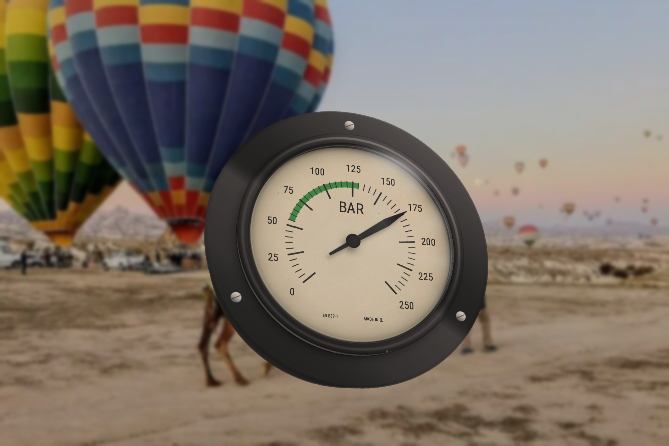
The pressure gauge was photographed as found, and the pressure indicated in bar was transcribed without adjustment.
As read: 175 bar
